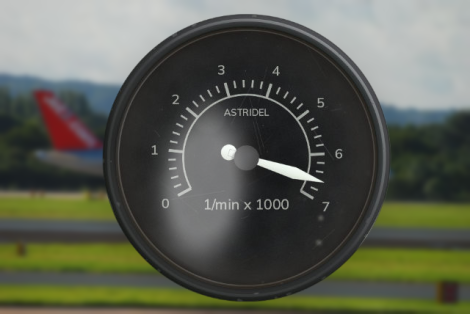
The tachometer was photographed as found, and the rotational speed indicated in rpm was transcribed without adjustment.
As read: 6600 rpm
